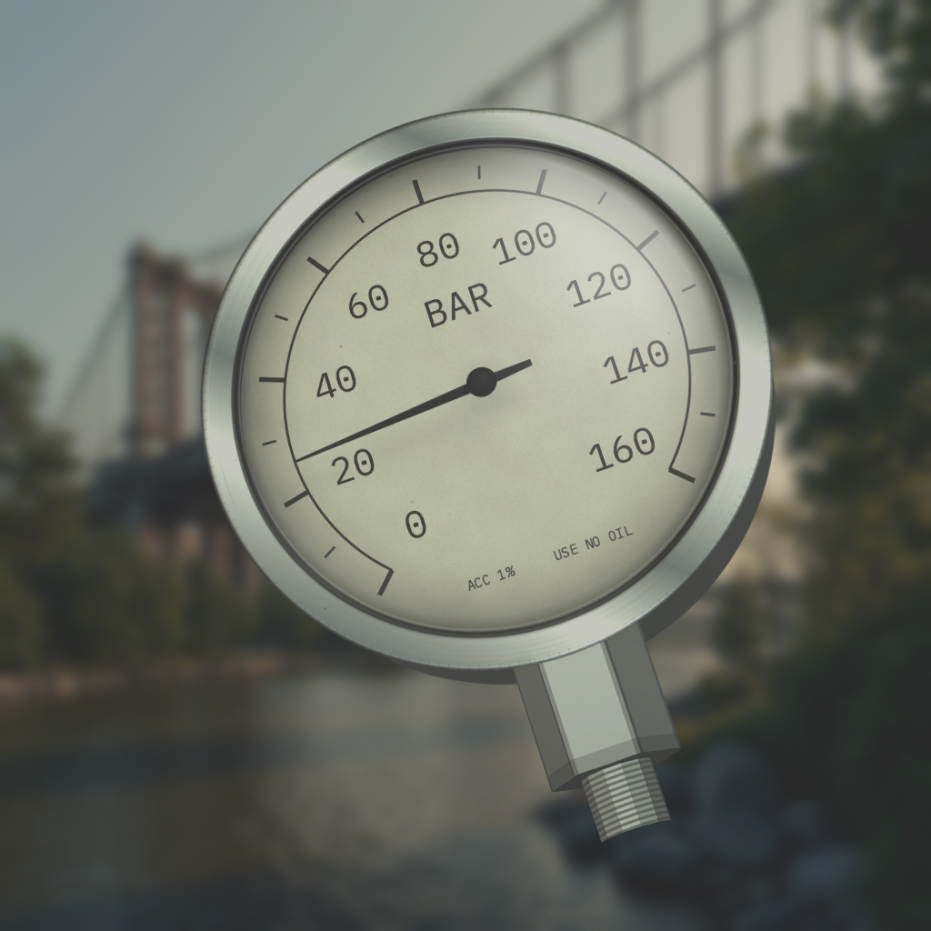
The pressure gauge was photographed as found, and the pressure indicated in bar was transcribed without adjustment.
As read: 25 bar
